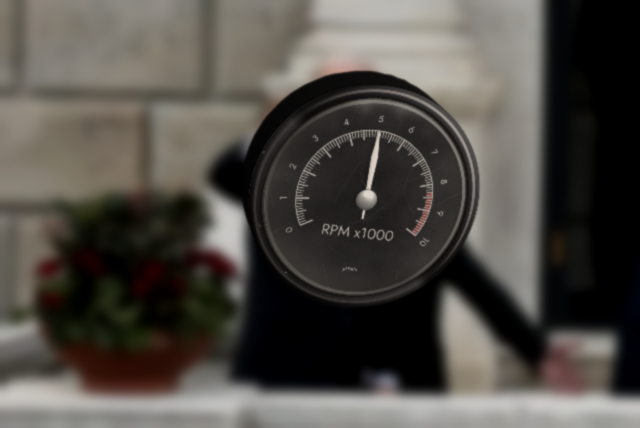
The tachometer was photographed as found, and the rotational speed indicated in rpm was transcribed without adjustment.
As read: 5000 rpm
